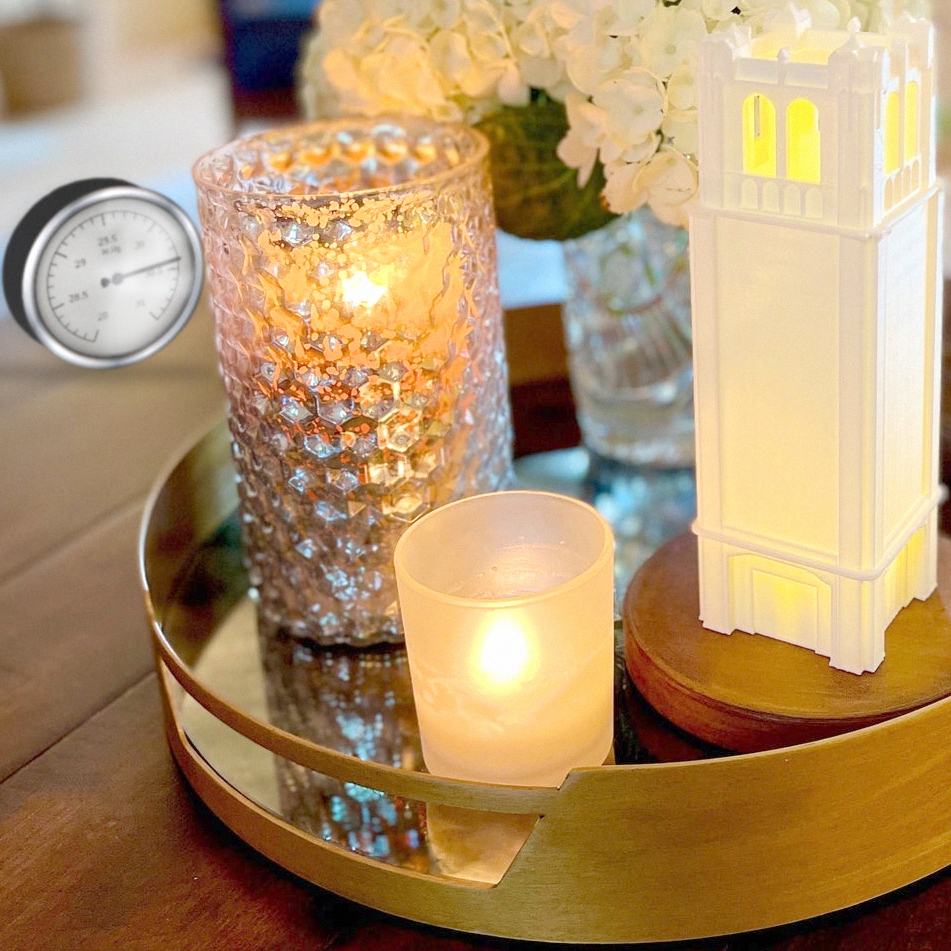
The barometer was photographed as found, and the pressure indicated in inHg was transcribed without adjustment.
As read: 30.4 inHg
